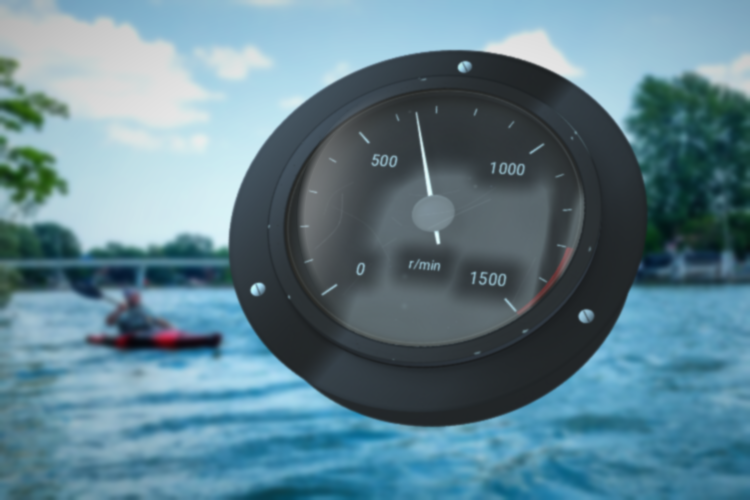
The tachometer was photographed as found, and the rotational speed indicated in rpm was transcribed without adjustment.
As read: 650 rpm
